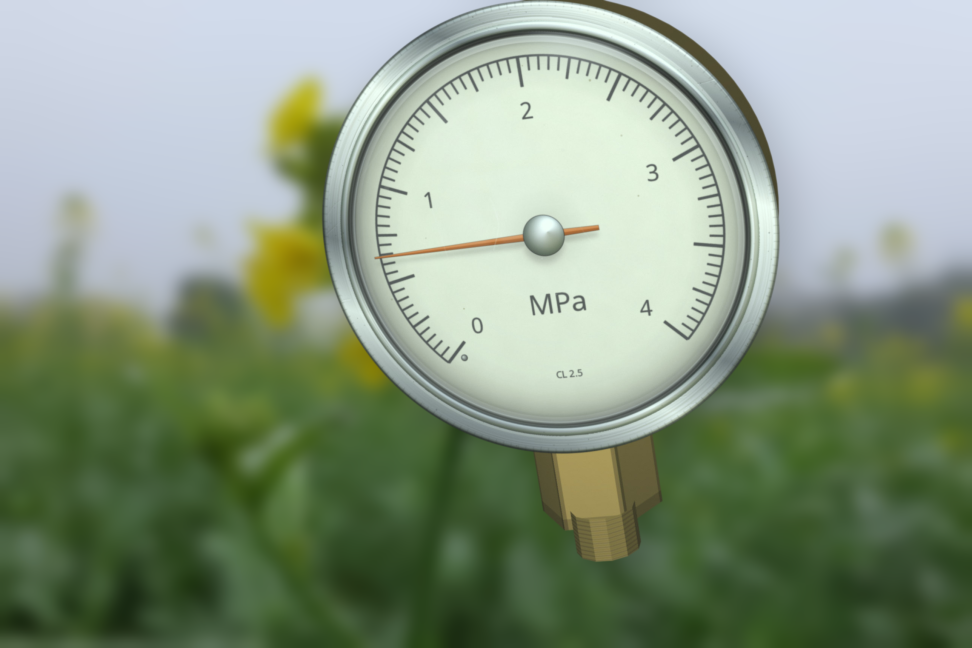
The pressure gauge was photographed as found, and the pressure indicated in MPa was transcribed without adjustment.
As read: 0.65 MPa
